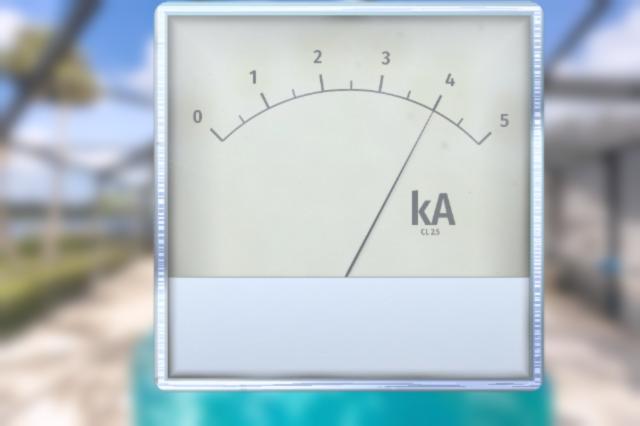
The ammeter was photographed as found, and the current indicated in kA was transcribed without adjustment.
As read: 4 kA
